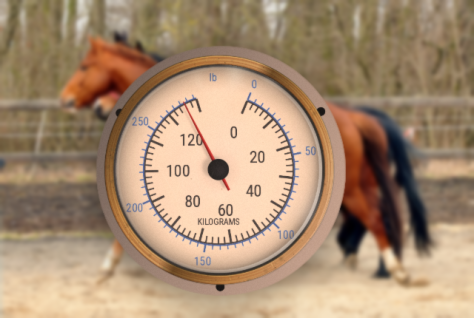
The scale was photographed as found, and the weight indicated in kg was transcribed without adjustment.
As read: 126 kg
